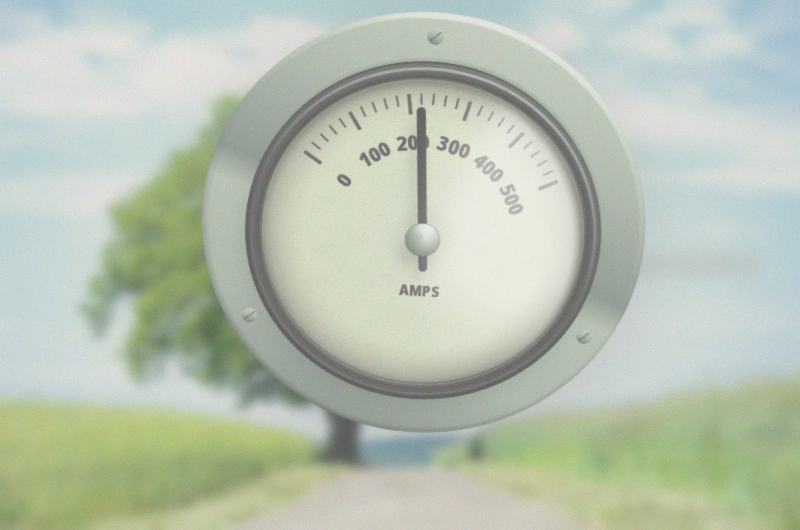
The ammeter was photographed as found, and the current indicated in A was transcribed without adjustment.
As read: 220 A
